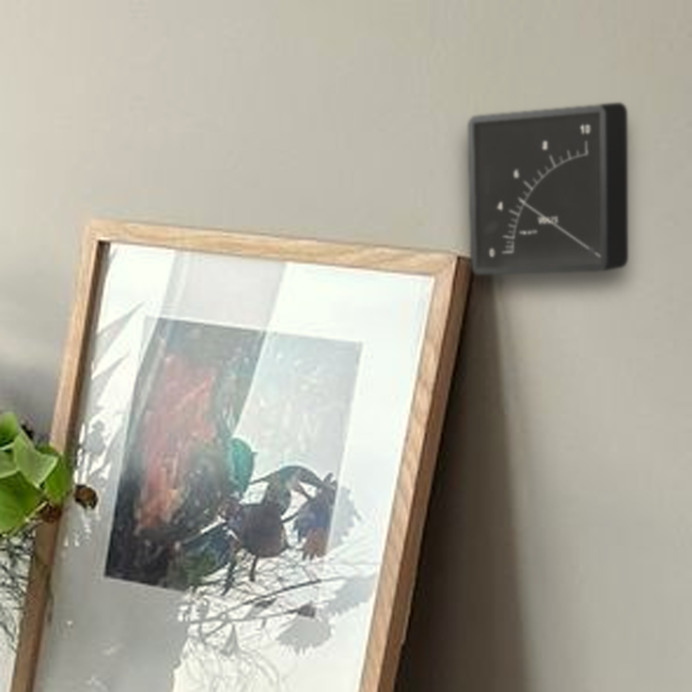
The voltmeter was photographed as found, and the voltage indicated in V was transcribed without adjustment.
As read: 5 V
